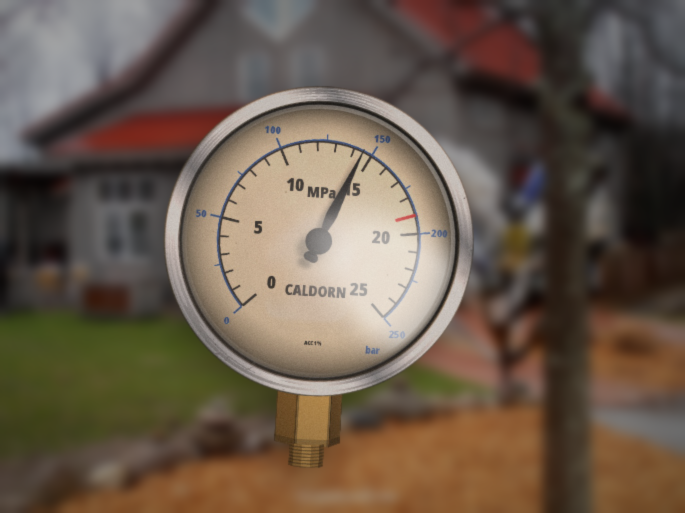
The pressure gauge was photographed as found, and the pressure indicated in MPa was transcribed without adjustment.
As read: 14.5 MPa
